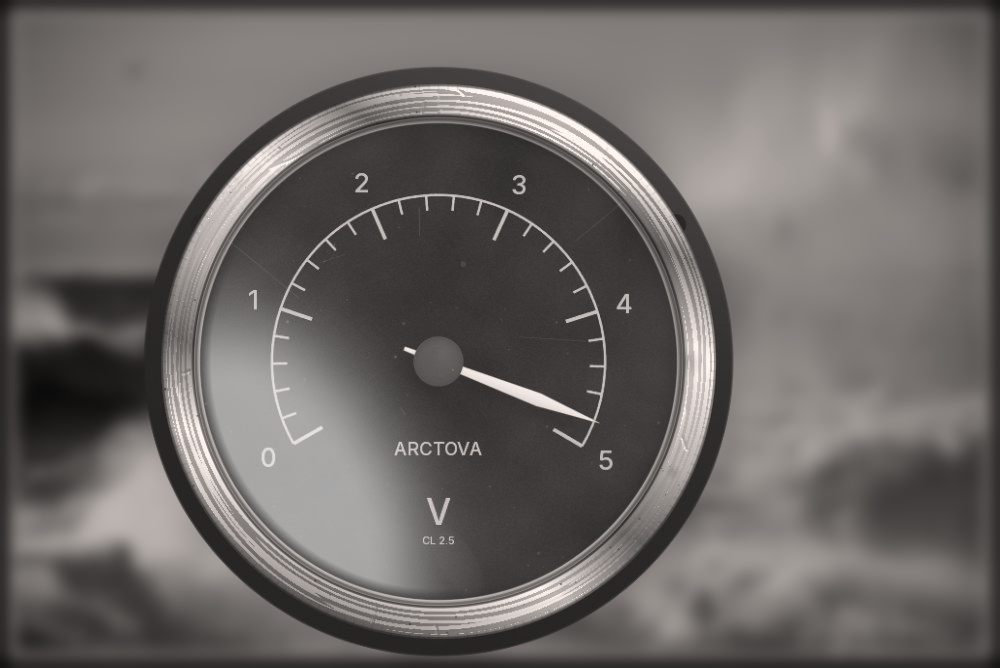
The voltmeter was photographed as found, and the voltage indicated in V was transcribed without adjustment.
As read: 4.8 V
